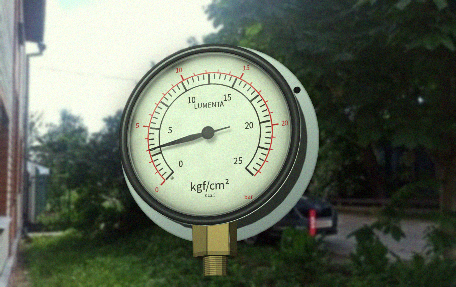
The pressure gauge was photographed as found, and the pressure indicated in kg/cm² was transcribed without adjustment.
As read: 3 kg/cm²
